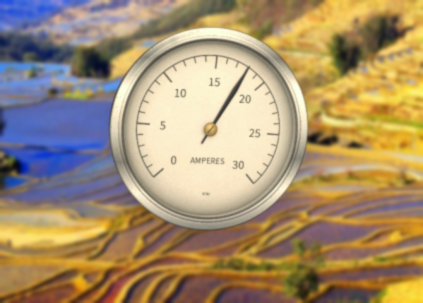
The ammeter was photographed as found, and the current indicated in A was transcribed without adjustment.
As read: 18 A
